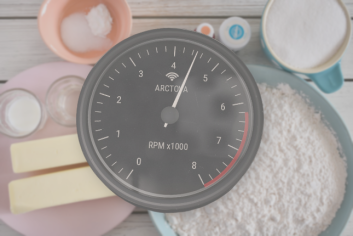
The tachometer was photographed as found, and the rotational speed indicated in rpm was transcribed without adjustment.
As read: 4500 rpm
